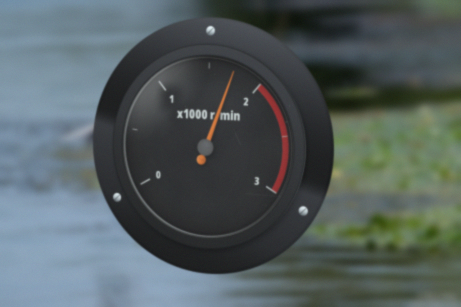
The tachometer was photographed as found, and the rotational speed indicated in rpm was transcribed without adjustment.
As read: 1750 rpm
